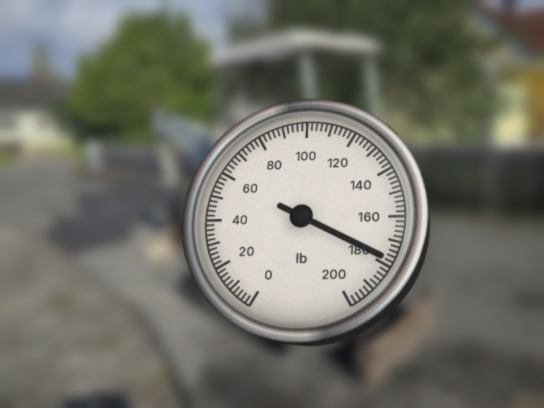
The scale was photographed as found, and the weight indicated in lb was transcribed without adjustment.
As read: 178 lb
